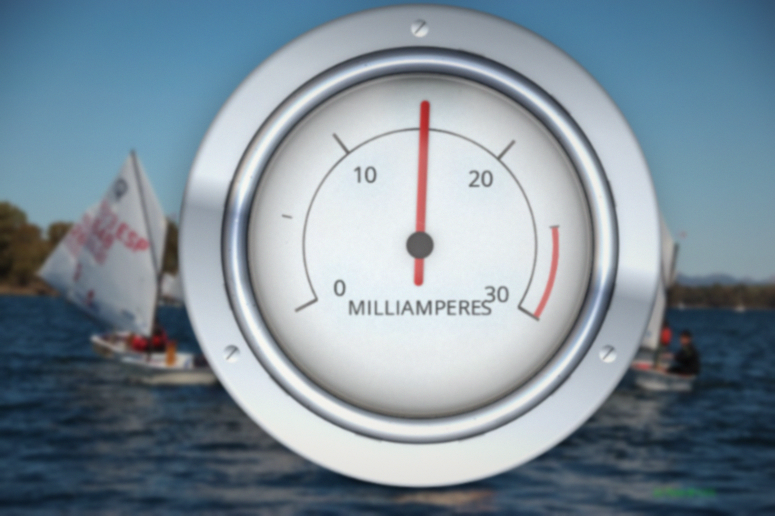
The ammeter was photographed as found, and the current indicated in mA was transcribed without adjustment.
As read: 15 mA
